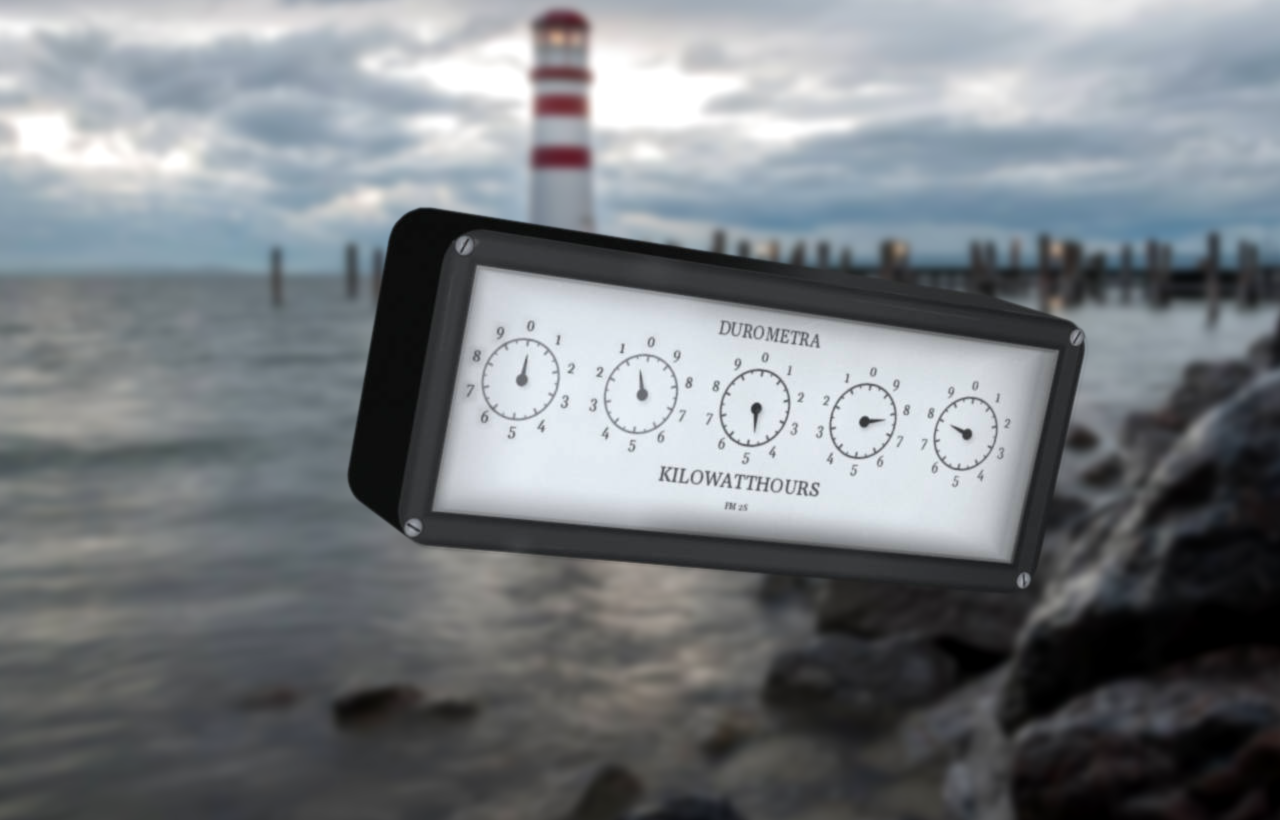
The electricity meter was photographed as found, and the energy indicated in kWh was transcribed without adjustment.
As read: 478 kWh
